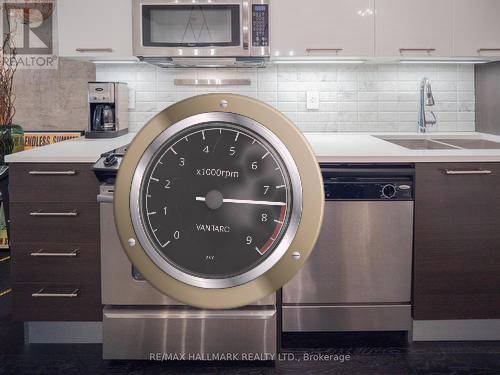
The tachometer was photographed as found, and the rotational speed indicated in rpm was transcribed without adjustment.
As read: 7500 rpm
